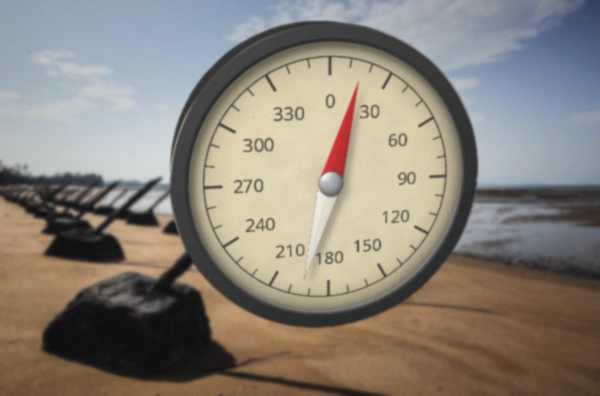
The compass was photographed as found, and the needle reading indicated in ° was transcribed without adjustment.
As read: 15 °
